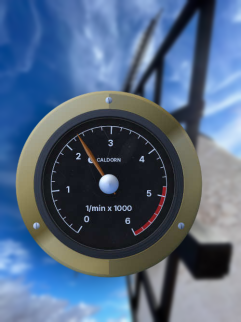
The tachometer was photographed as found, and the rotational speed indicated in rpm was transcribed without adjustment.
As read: 2300 rpm
